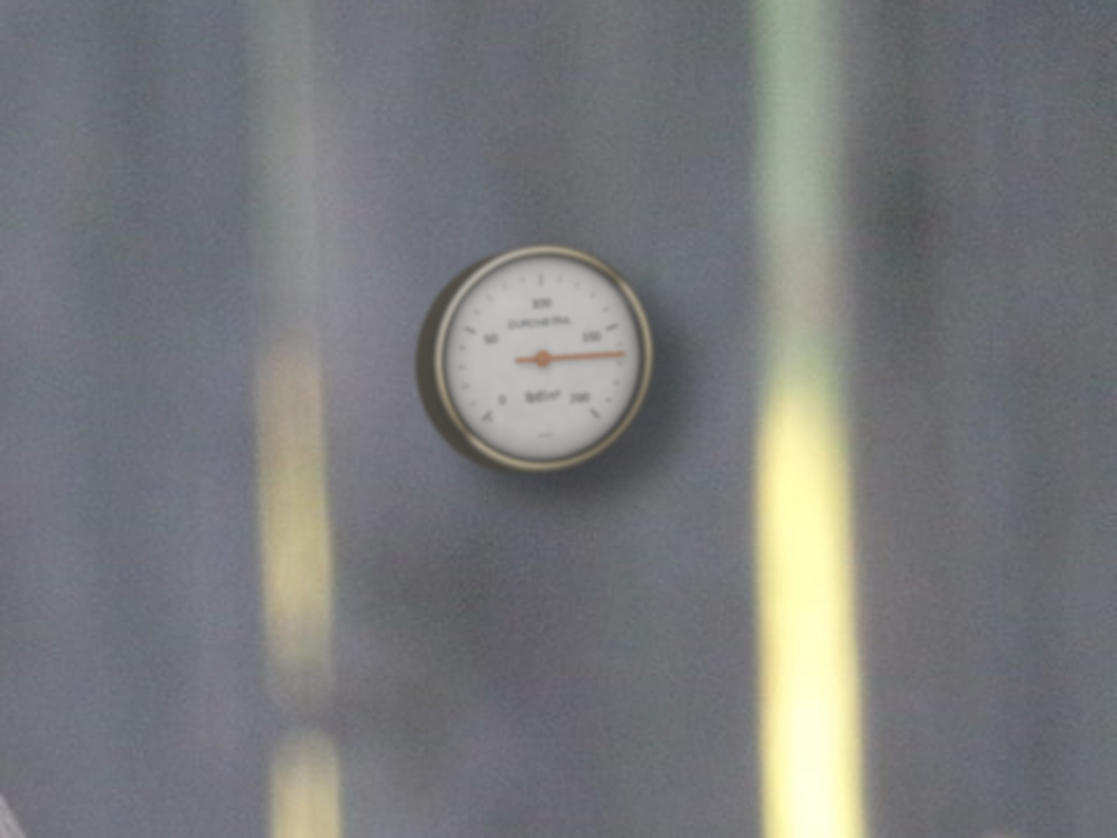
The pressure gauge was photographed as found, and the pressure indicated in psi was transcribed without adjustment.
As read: 165 psi
